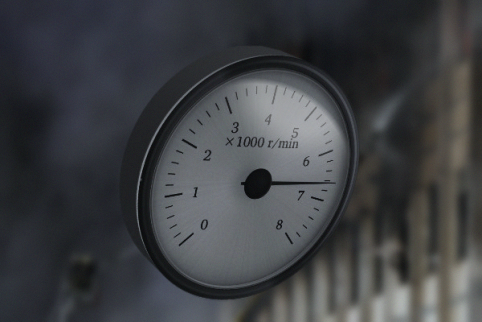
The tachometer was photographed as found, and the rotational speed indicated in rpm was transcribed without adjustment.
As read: 6600 rpm
